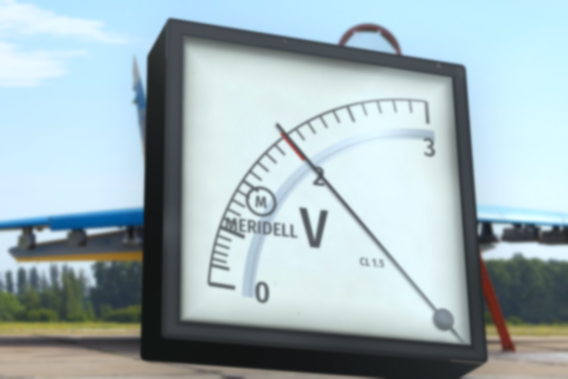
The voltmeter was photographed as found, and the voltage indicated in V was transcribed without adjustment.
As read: 2 V
